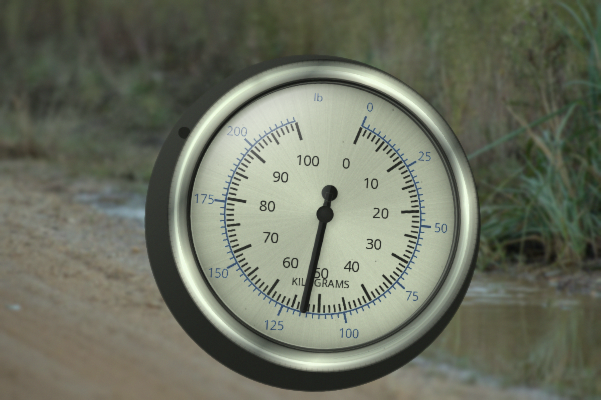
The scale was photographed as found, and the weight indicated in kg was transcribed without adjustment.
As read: 53 kg
